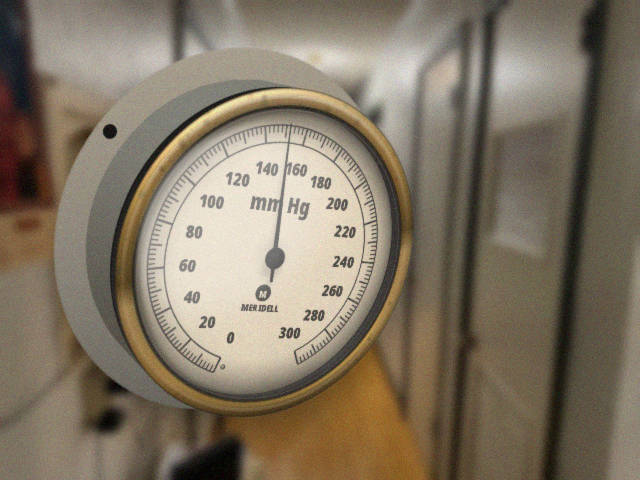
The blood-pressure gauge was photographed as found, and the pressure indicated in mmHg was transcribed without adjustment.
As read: 150 mmHg
